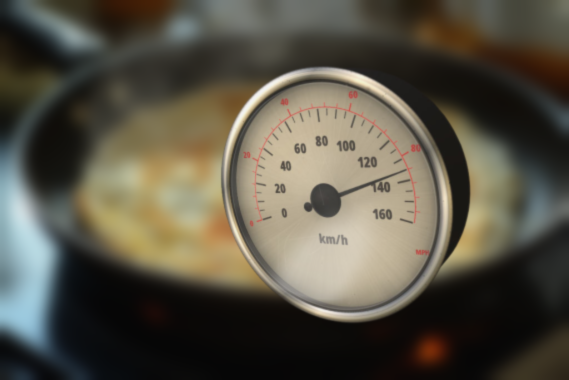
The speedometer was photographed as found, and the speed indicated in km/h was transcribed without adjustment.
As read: 135 km/h
